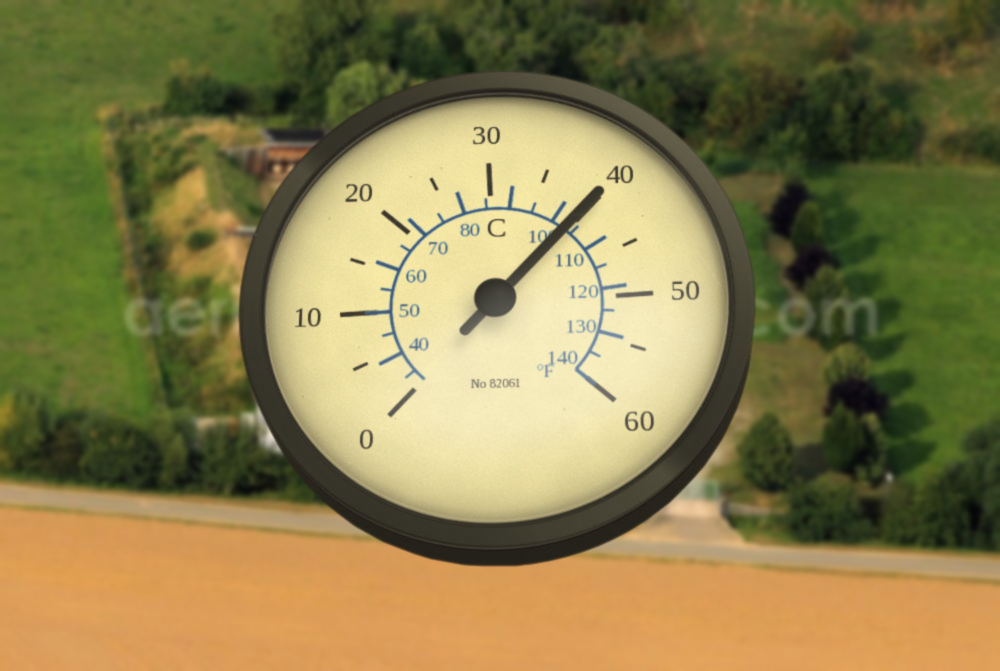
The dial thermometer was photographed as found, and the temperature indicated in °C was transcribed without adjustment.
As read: 40 °C
